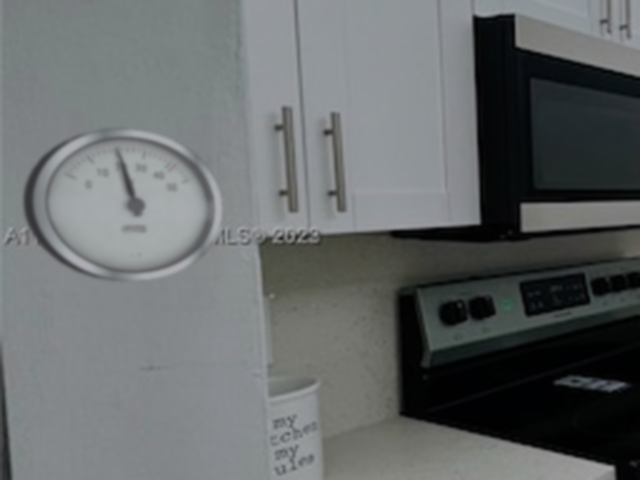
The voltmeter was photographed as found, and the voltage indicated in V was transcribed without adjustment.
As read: 20 V
